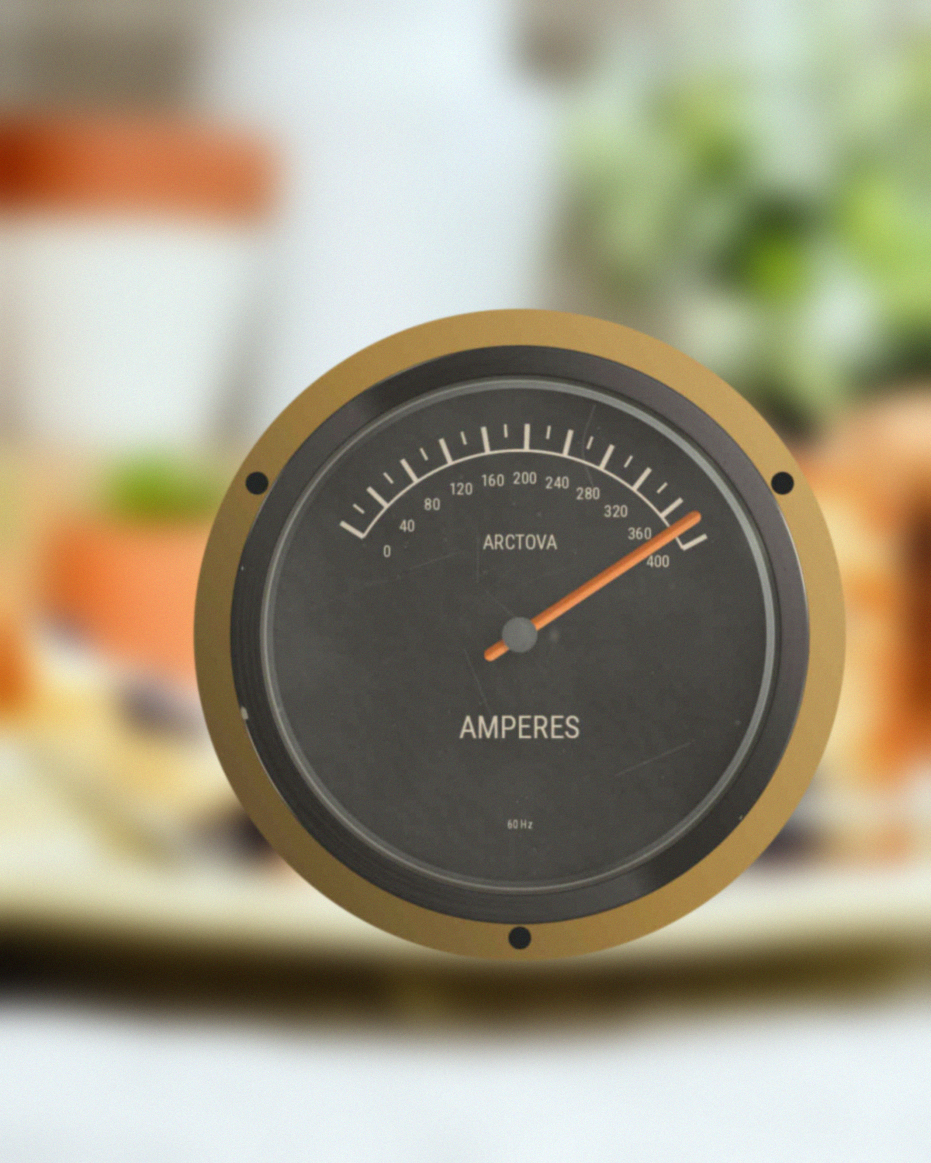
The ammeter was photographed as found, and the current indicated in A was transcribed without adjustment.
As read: 380 A
